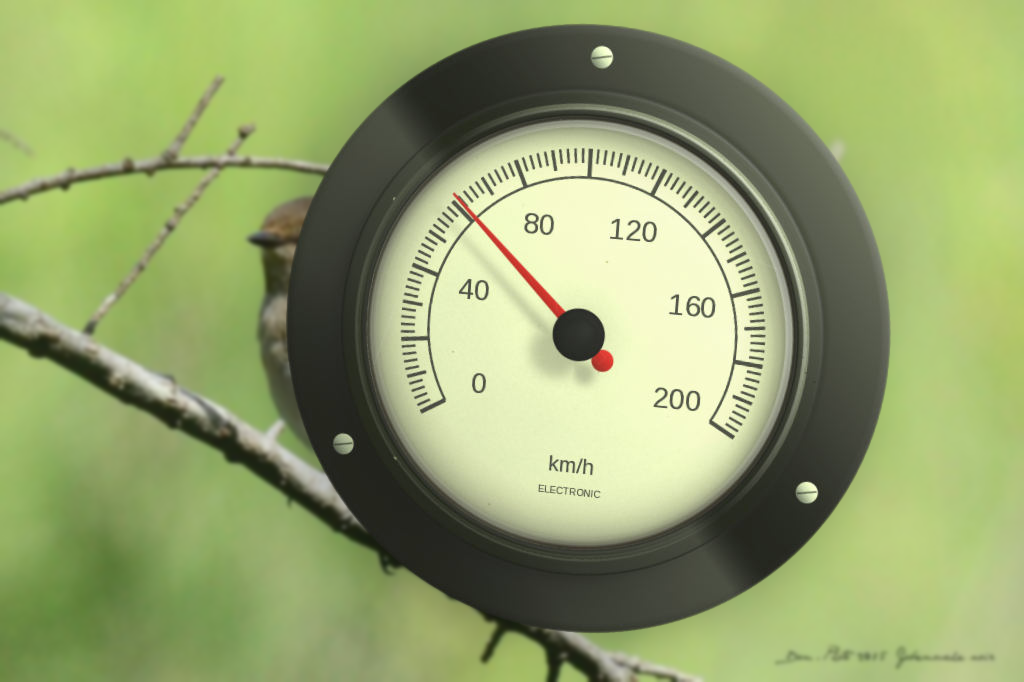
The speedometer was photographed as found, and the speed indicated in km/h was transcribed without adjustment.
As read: 62 km/h
